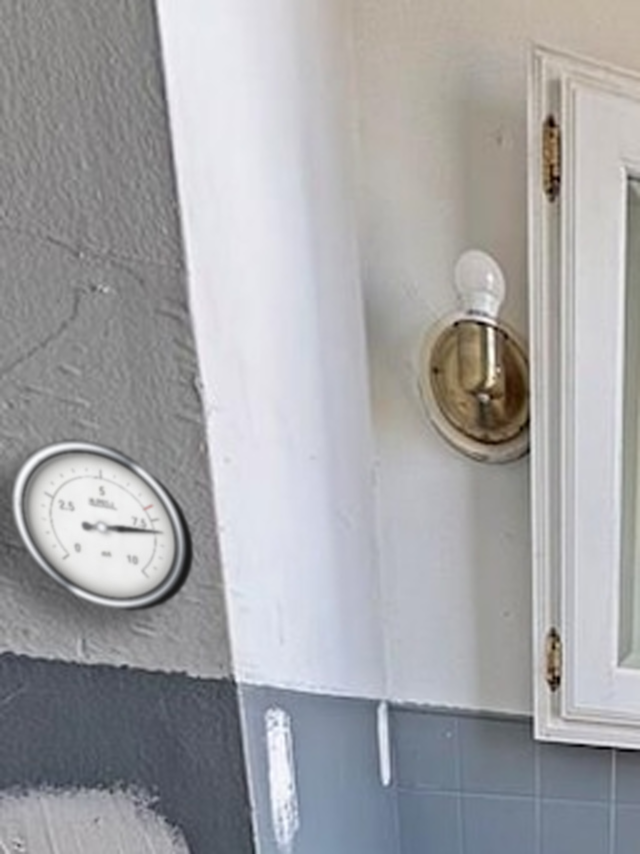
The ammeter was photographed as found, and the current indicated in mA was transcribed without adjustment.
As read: 8 mA
